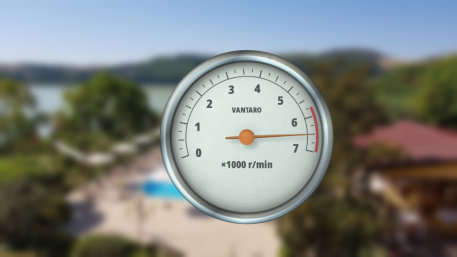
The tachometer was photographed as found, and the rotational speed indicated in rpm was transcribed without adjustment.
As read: 6500 rpm
